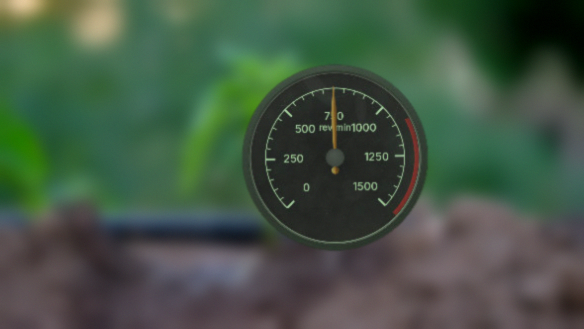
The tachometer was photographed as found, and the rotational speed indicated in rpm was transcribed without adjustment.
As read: 750 rpm
